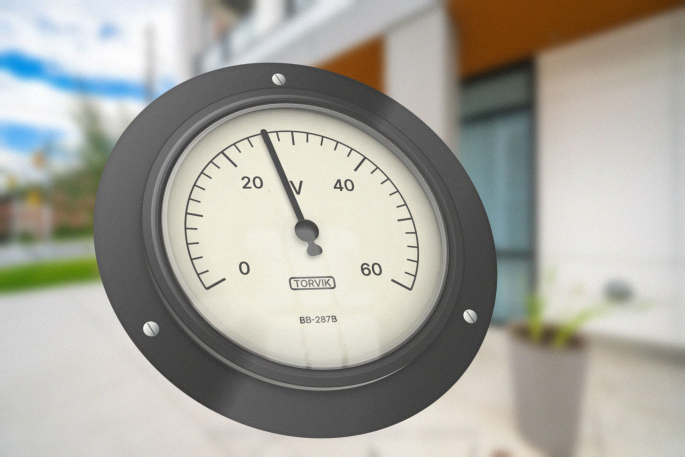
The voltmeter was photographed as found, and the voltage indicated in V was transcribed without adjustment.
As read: 26 V
